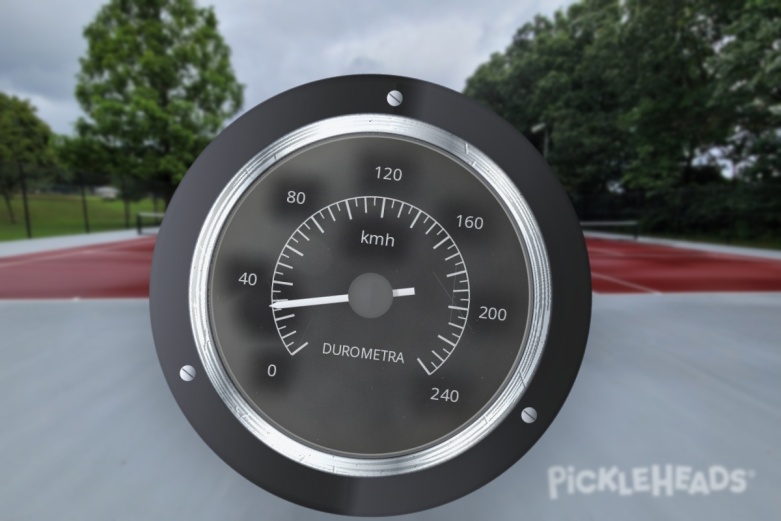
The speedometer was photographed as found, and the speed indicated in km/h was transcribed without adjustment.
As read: 27.5 km/h
